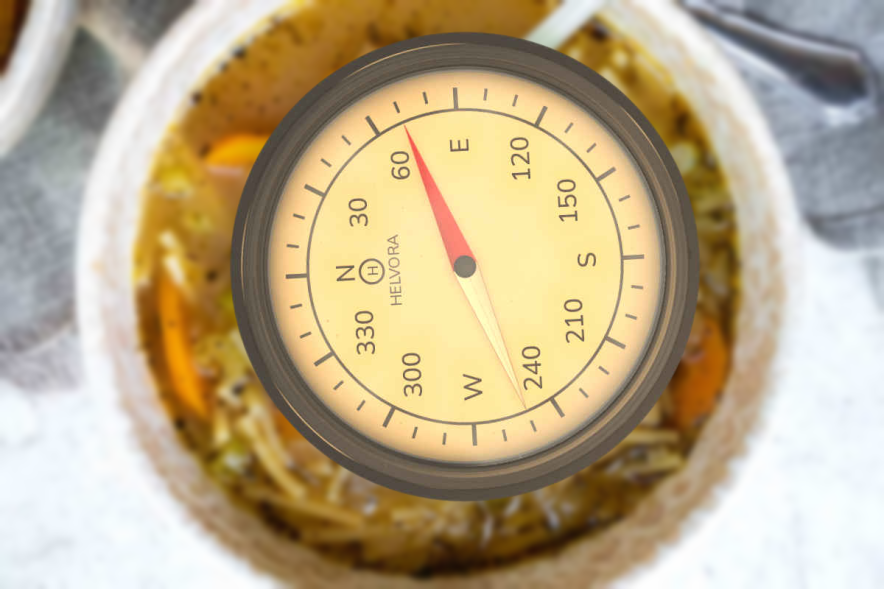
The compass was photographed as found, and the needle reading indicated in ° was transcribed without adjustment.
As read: 70 °
